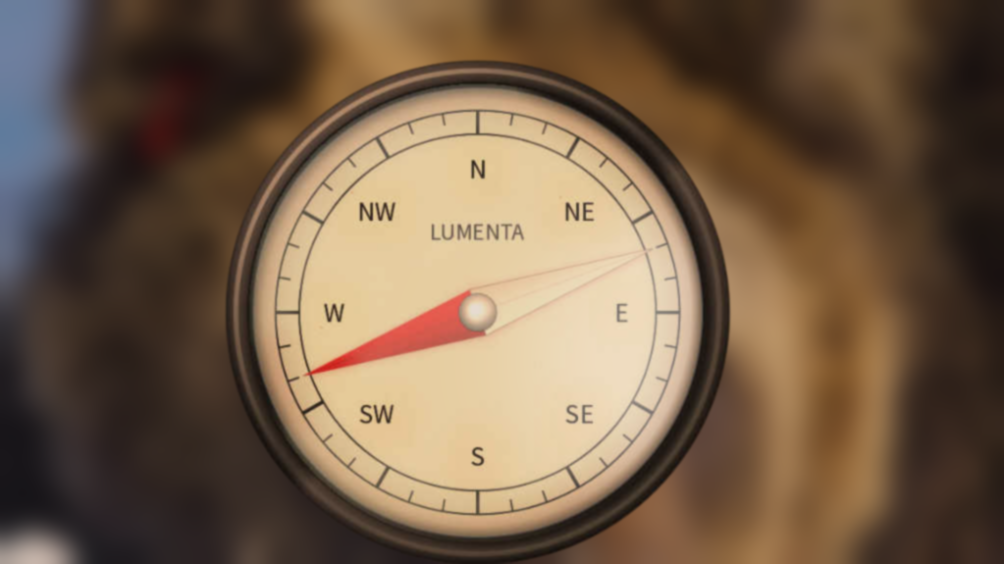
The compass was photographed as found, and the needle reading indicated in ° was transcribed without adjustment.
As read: 250 °
